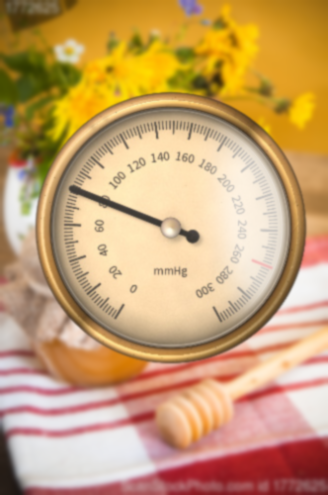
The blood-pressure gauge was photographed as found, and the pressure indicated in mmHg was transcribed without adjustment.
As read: 80 mmHg
